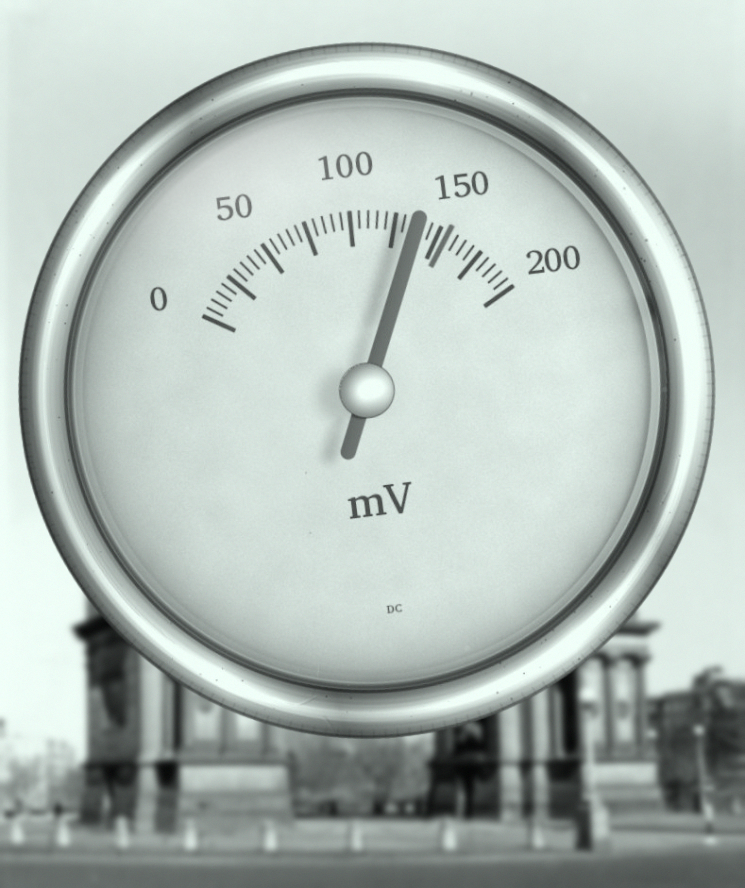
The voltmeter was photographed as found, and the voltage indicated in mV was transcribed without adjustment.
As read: 137.5 mV
